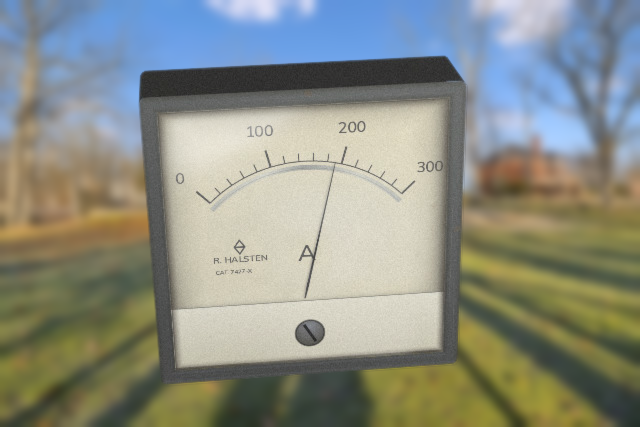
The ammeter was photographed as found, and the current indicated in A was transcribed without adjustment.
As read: 190 A
